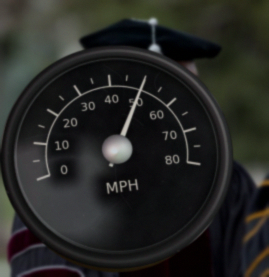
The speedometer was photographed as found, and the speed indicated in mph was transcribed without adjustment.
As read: 50 mph
